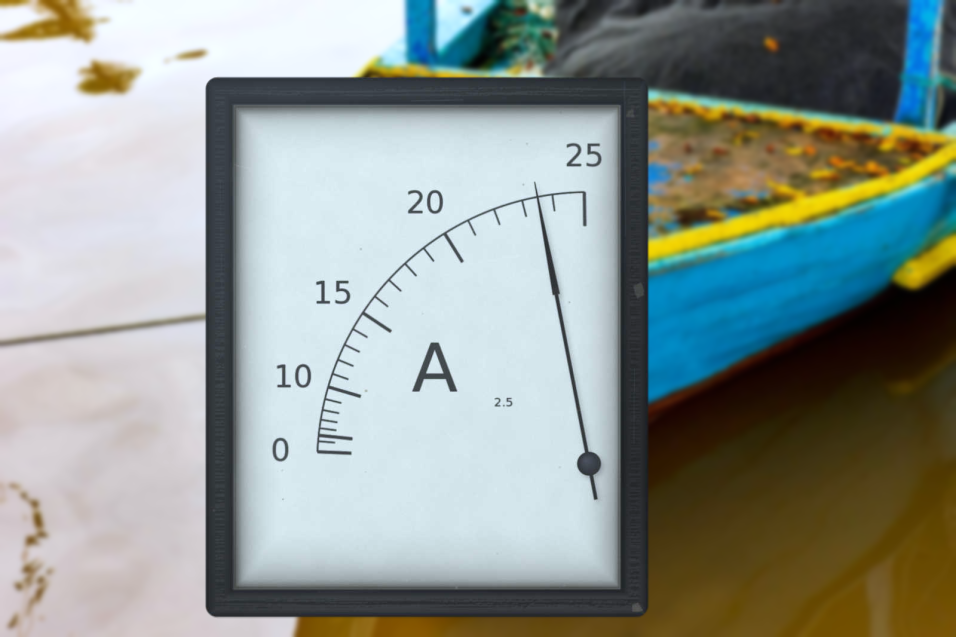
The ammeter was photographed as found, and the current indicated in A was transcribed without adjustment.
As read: 23.5 A
